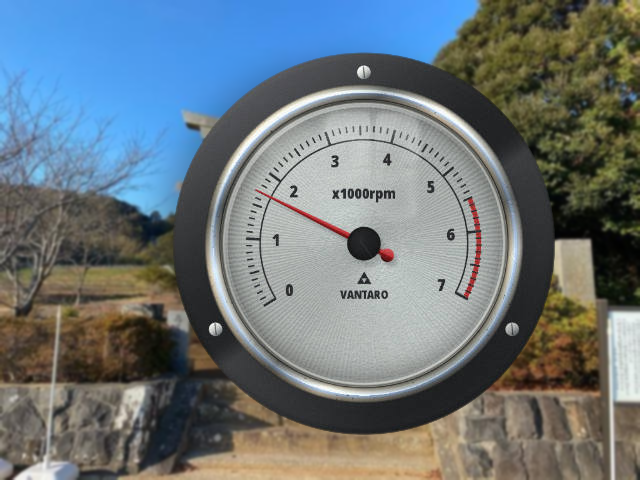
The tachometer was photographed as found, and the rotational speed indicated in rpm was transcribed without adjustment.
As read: 1700 rpm
